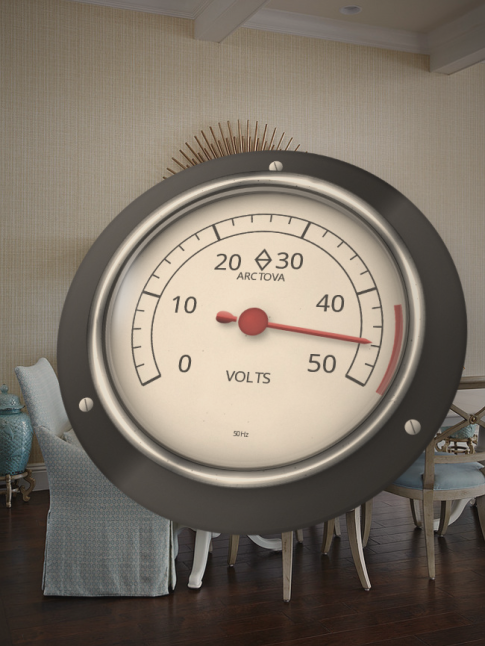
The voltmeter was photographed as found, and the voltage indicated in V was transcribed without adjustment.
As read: 46 V
